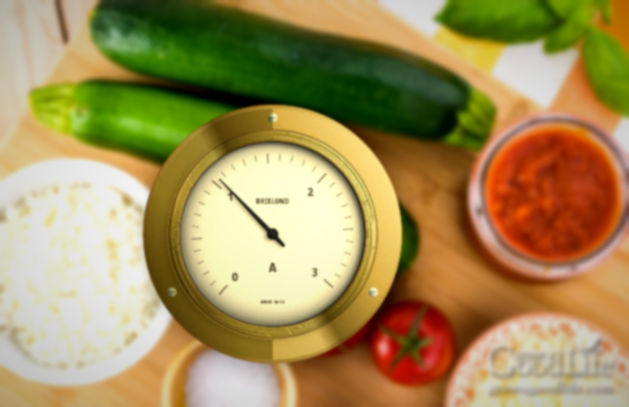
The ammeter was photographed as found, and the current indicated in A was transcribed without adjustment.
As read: 1.05 A
